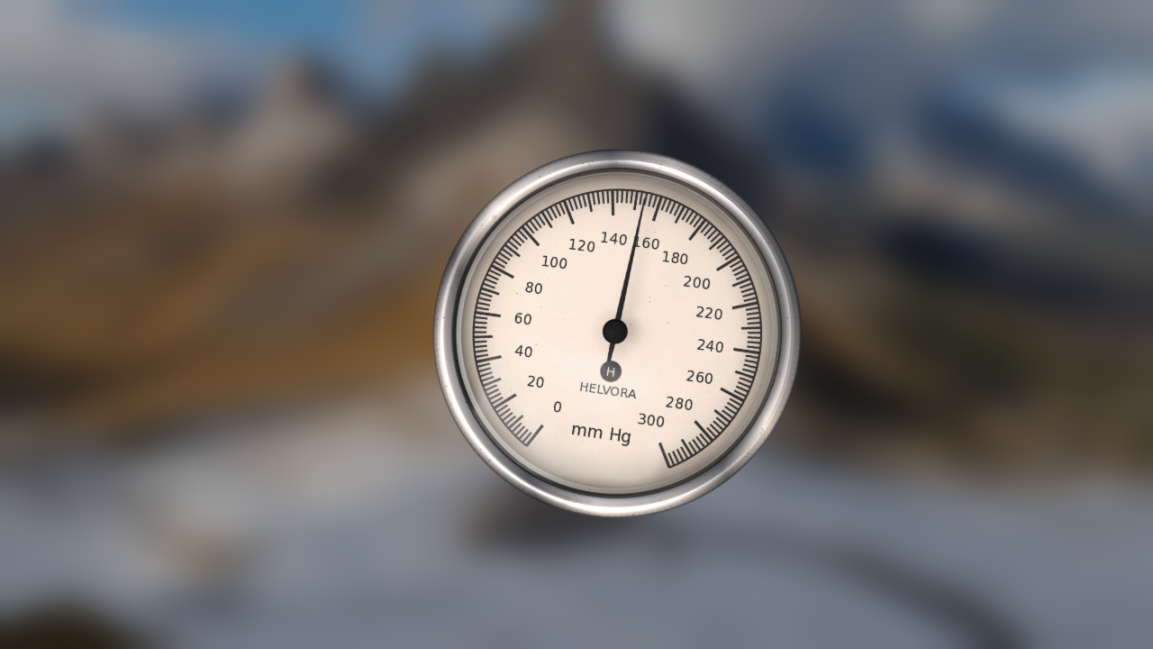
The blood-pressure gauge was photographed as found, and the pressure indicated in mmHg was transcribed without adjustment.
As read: 154 mmHg
